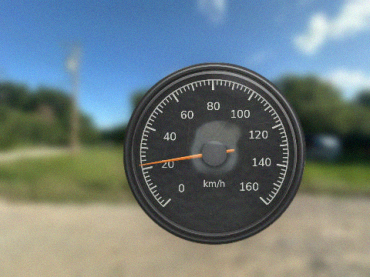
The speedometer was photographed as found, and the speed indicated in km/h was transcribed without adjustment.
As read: 22 km/h
